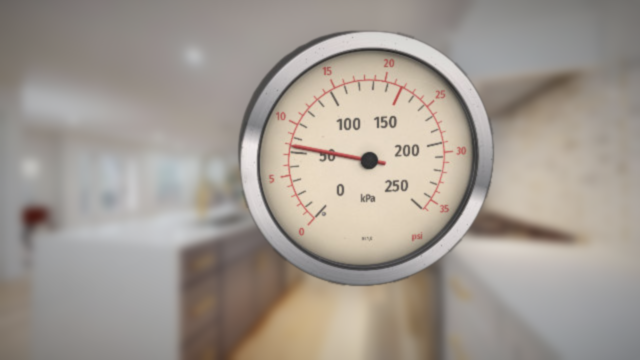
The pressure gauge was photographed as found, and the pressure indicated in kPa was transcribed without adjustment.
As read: 55 kPa
